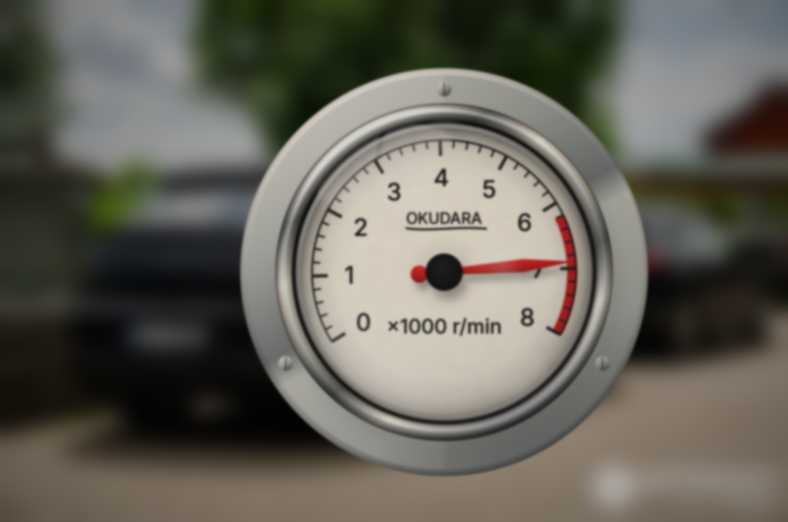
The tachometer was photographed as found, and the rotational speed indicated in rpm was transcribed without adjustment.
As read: 6900 rpm
